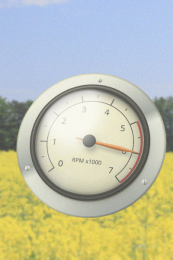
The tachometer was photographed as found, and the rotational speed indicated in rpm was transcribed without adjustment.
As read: 6000 rpm
